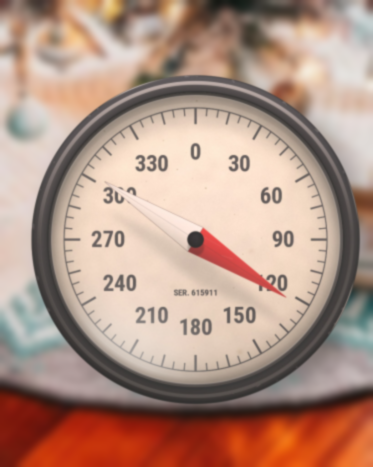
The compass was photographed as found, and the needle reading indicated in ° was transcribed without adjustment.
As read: 122.5 °
